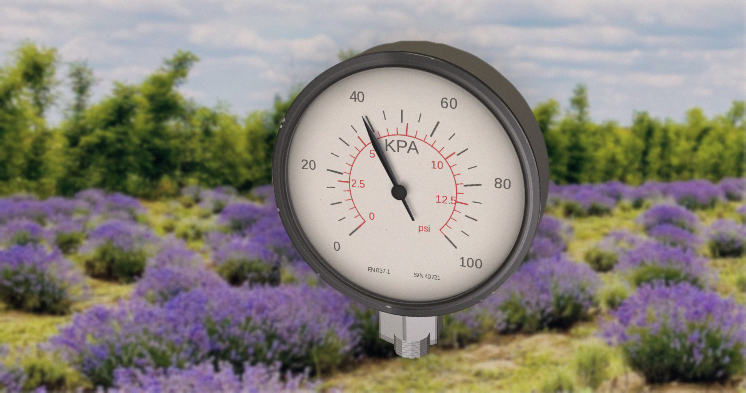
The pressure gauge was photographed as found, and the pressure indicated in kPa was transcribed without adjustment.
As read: 40 kPa
